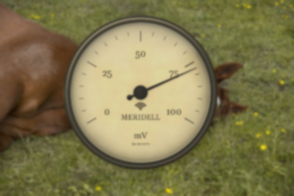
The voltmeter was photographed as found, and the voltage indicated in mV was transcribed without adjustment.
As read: 77.5 mV
